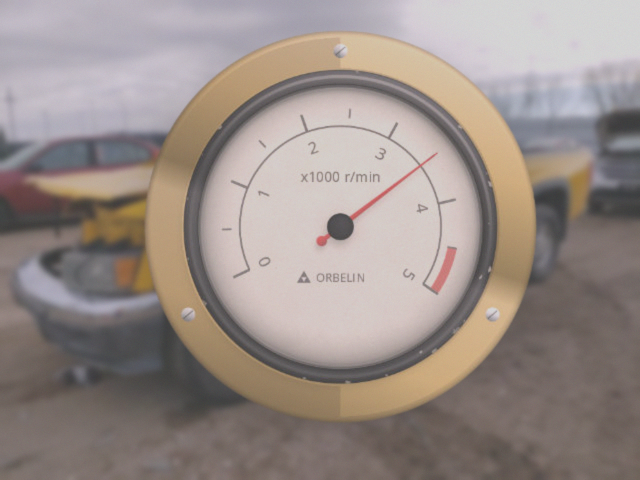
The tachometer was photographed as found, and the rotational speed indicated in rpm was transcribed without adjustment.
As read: 3500 rpm
